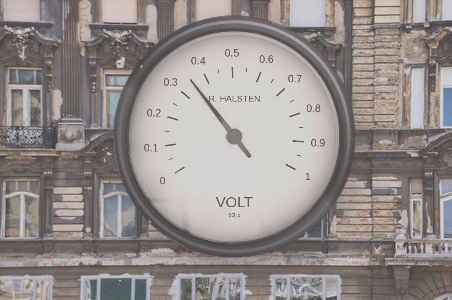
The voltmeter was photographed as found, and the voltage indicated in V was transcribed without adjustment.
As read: 0.35 V
